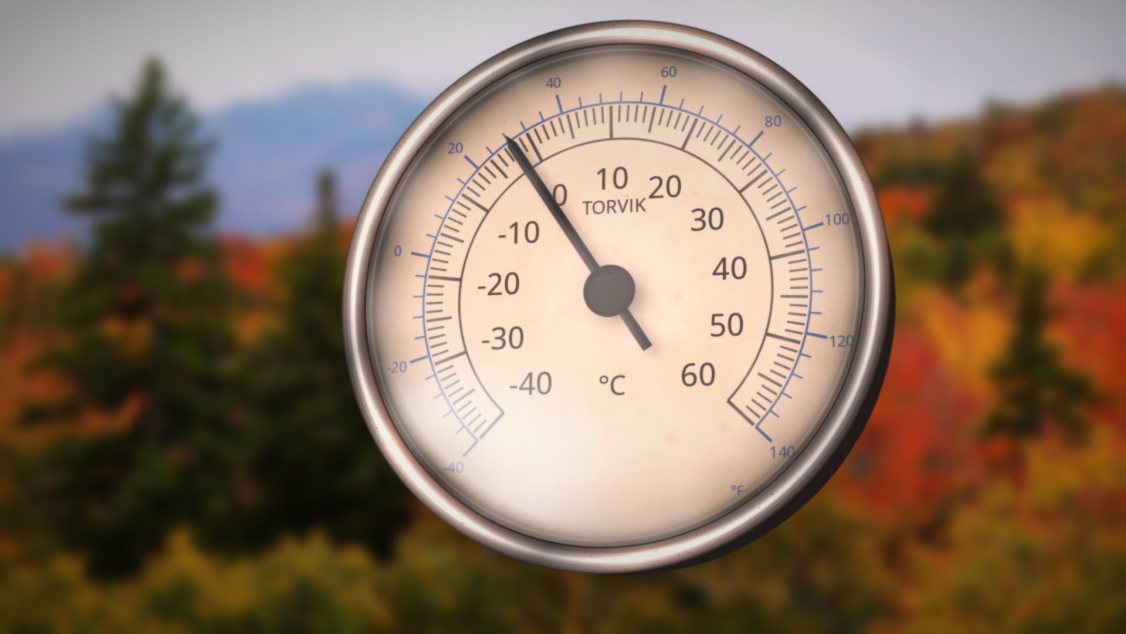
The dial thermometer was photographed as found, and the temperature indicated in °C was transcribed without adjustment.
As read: -2 °C
